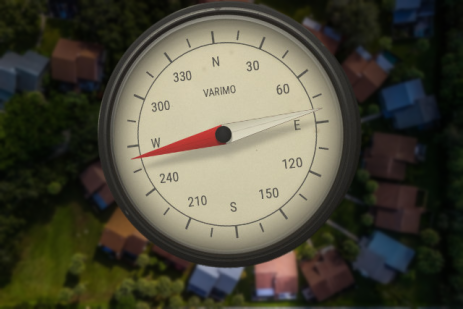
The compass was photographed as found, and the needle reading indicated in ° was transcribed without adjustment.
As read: 262.5 °
